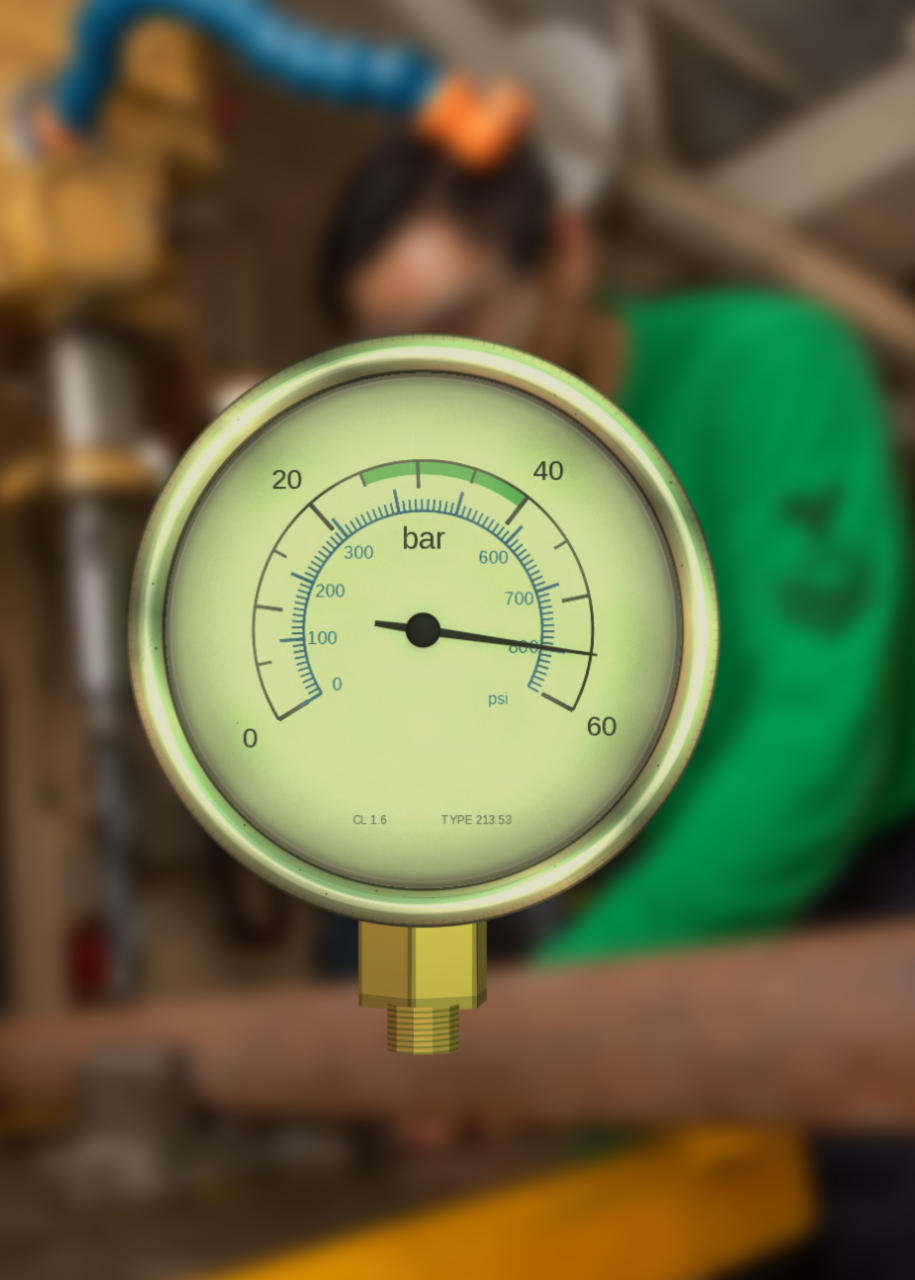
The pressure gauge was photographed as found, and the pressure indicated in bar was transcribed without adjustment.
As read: 55 bar
